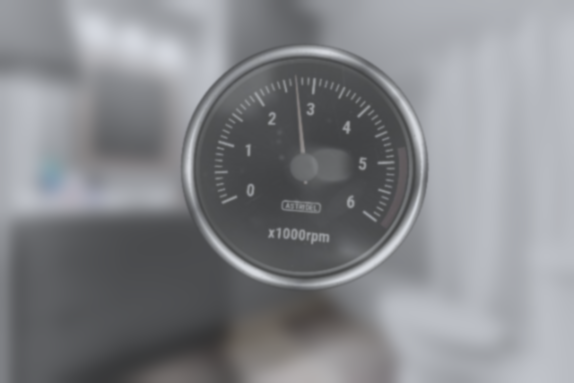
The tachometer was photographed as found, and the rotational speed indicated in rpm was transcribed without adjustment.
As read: 2700 rpm
